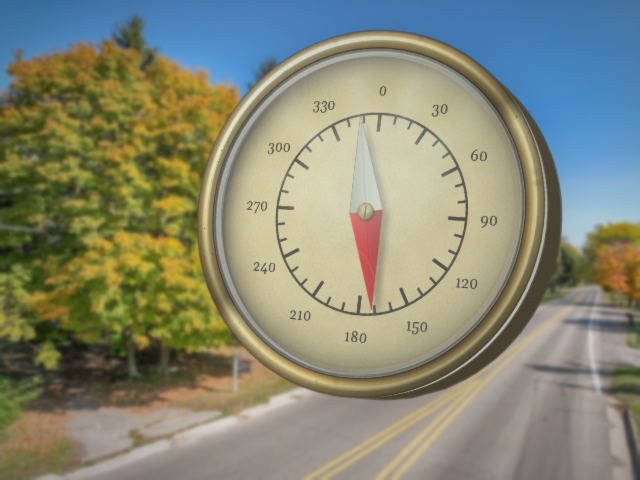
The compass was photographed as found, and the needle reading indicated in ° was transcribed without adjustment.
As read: 170 °
